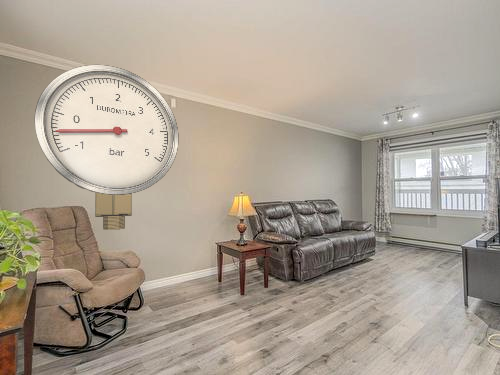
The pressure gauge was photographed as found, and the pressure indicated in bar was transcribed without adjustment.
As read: -0.5 bar
